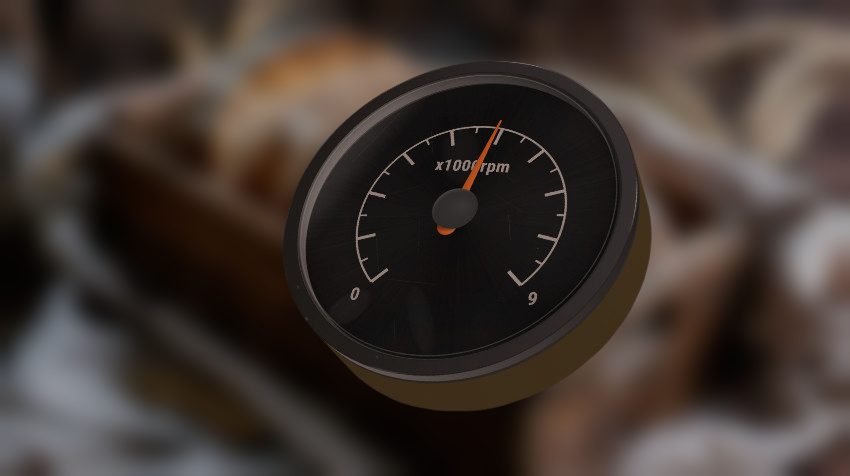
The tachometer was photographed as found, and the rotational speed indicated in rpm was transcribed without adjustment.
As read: 5000 rpm
